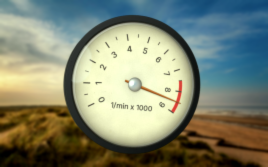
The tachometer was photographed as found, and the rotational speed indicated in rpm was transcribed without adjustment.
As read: 8500 rpm
